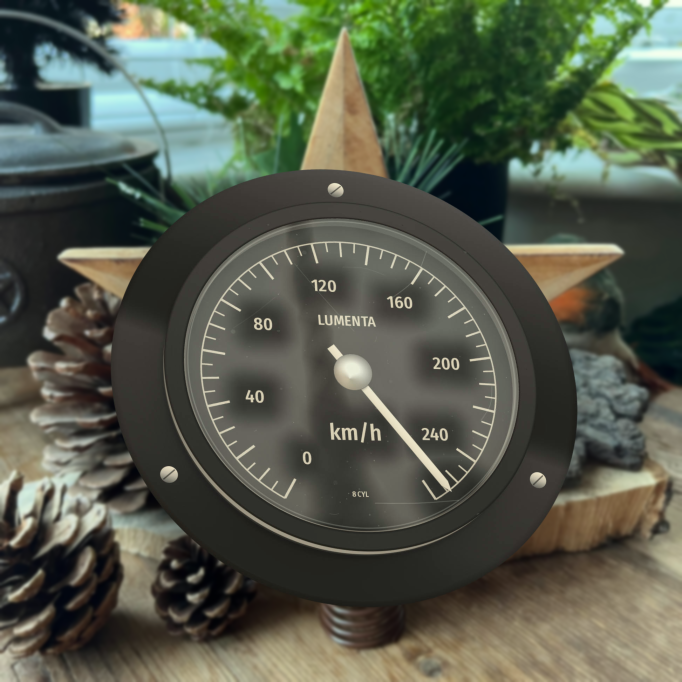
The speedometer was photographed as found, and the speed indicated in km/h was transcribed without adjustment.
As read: 255 km/h
